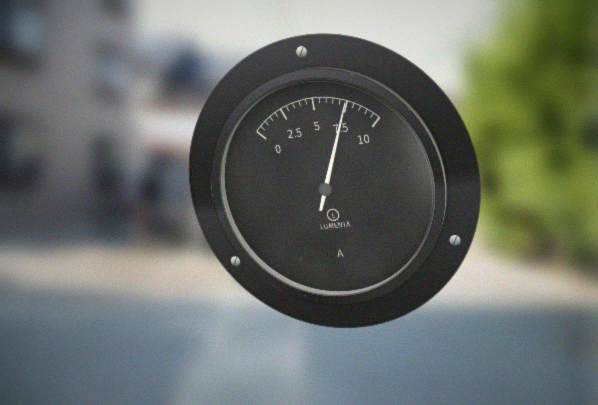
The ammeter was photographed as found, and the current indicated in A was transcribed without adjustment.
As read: 7.5 A
